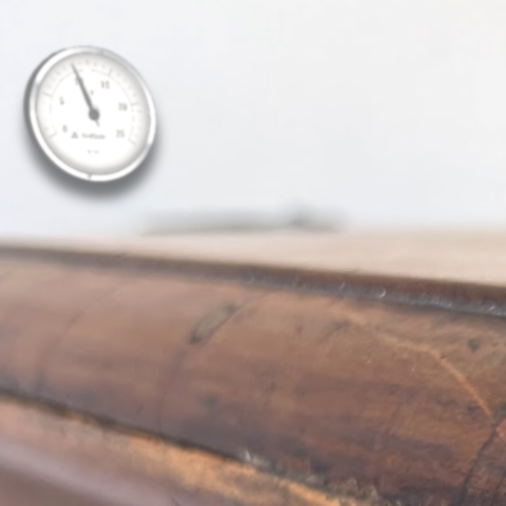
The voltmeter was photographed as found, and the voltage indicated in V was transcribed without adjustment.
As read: 10 V
